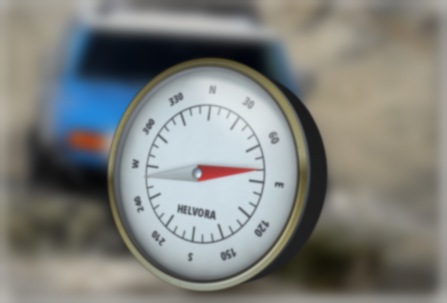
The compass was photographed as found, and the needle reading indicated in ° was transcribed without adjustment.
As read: 80 °
